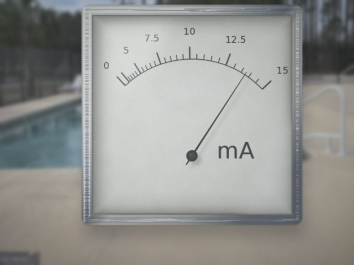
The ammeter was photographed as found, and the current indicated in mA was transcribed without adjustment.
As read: 13.75 mA
